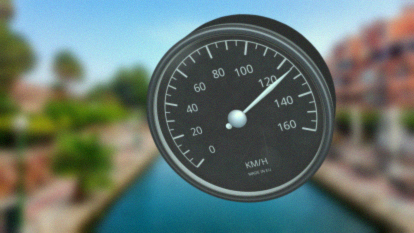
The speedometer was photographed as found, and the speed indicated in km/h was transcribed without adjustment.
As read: 125 km/h
